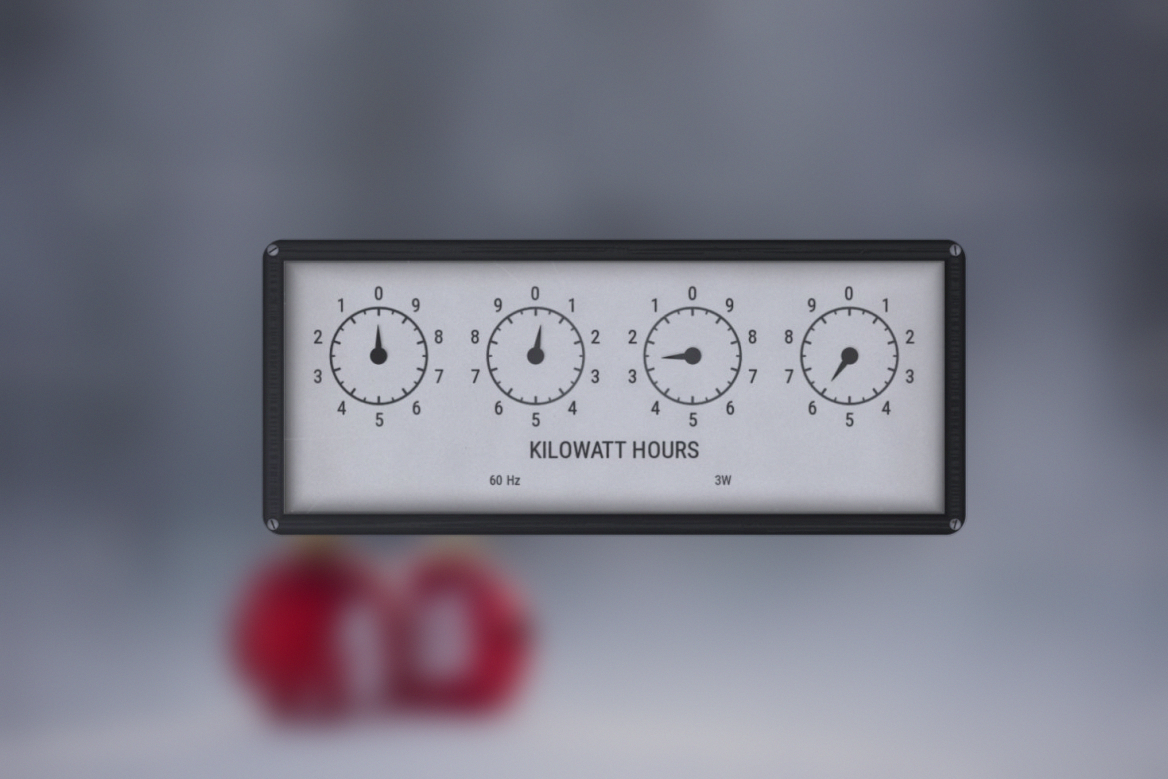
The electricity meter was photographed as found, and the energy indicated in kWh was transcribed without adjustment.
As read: 26 kWh
